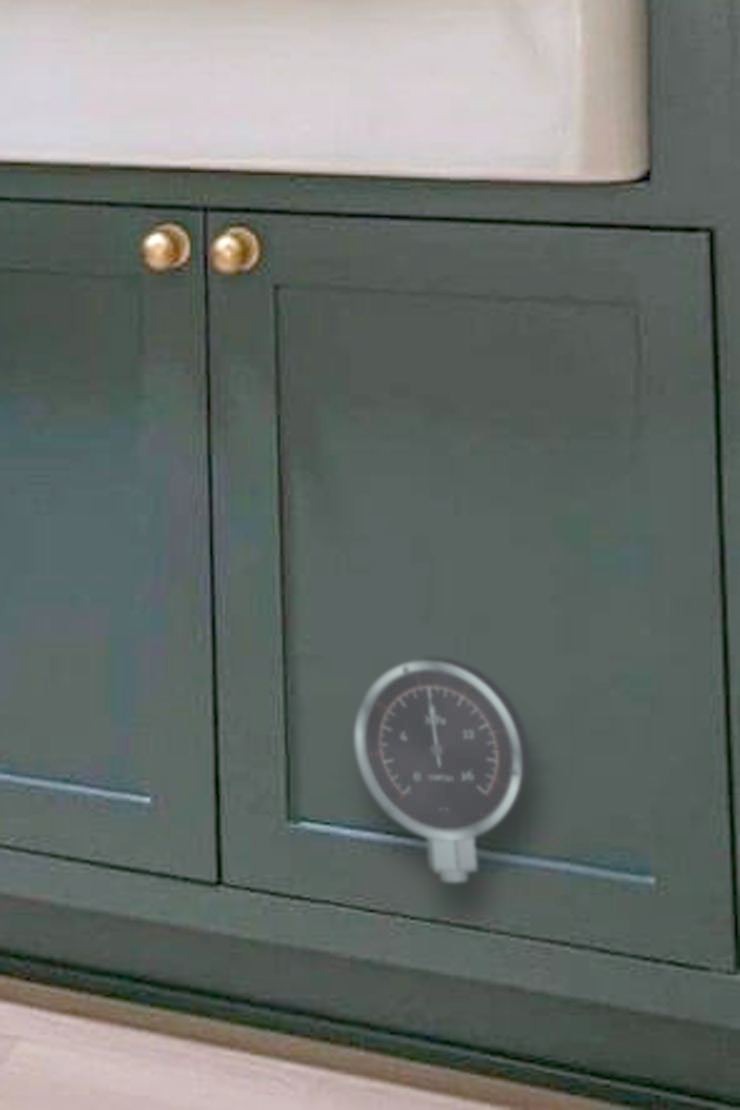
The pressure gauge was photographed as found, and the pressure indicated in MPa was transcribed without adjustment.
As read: 8 MPa
